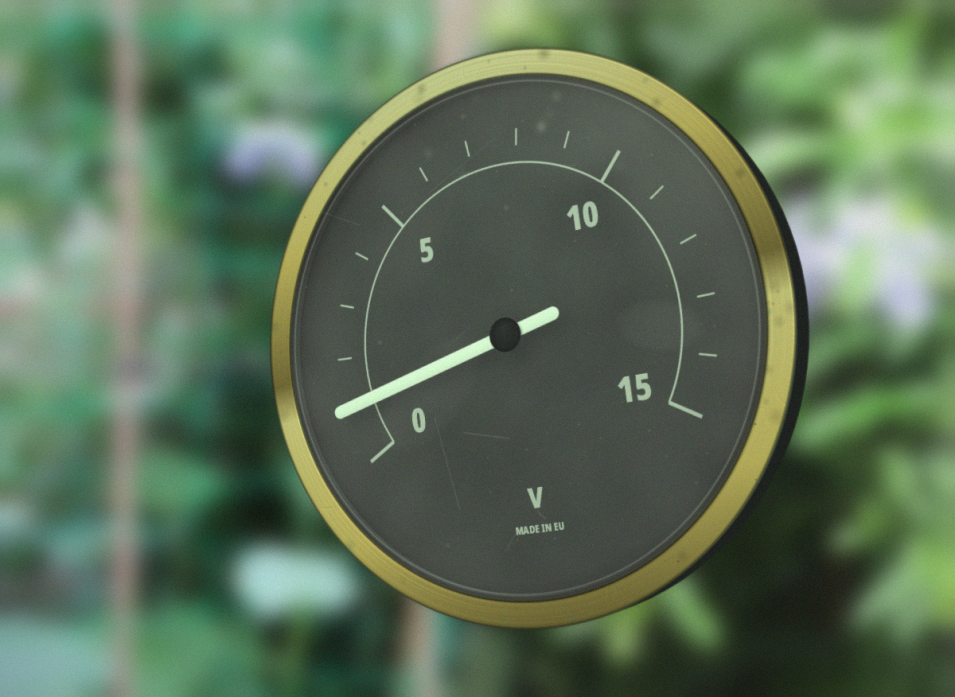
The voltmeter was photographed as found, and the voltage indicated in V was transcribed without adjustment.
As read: 1 V
